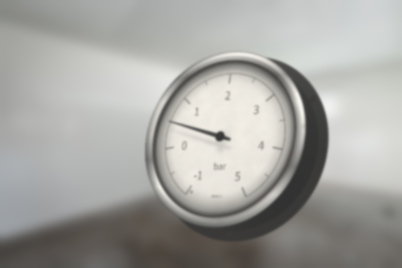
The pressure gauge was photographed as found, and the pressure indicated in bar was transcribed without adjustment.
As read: 0.5 bar
